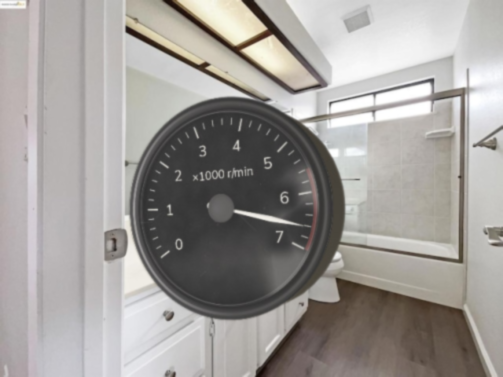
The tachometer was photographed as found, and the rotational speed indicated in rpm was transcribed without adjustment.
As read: 6600 rpm
